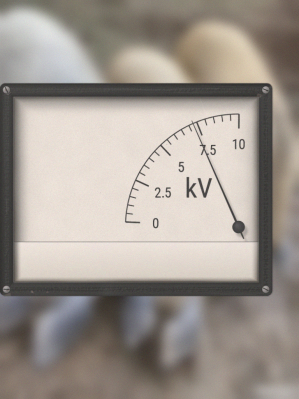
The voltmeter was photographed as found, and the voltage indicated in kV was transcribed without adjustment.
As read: 7.25 kV
